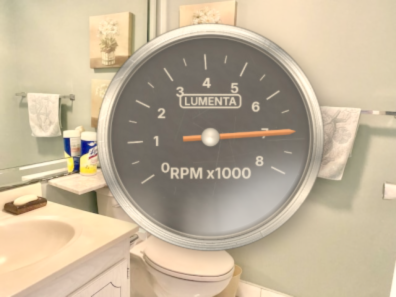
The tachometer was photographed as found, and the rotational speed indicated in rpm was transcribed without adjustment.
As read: 7000 rpm
